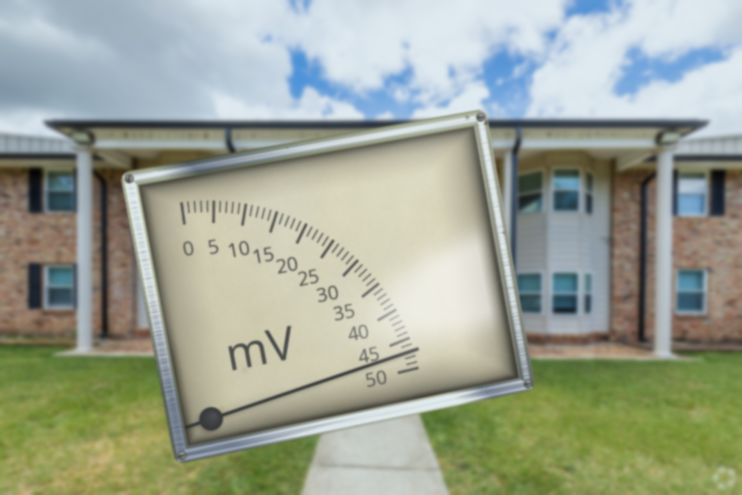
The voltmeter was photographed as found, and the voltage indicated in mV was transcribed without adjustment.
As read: 47 mV
